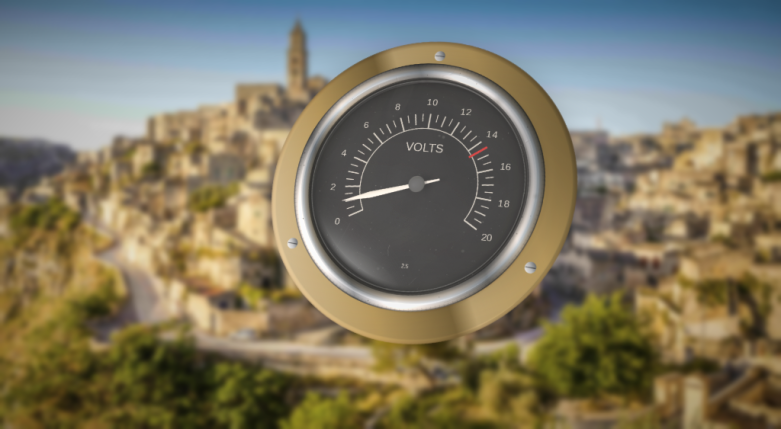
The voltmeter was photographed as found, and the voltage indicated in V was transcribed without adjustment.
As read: 1 V
